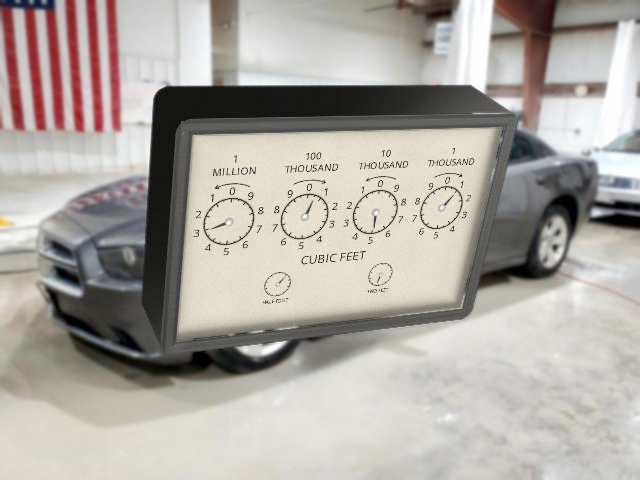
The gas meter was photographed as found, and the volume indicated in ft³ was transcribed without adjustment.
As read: 305100 ft³
